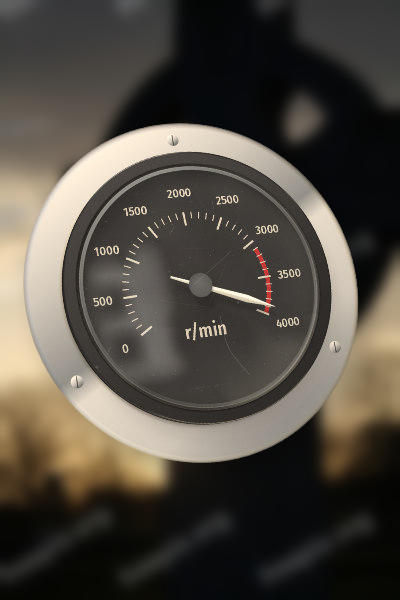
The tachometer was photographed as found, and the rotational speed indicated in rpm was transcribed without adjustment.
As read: 3900 rpm
